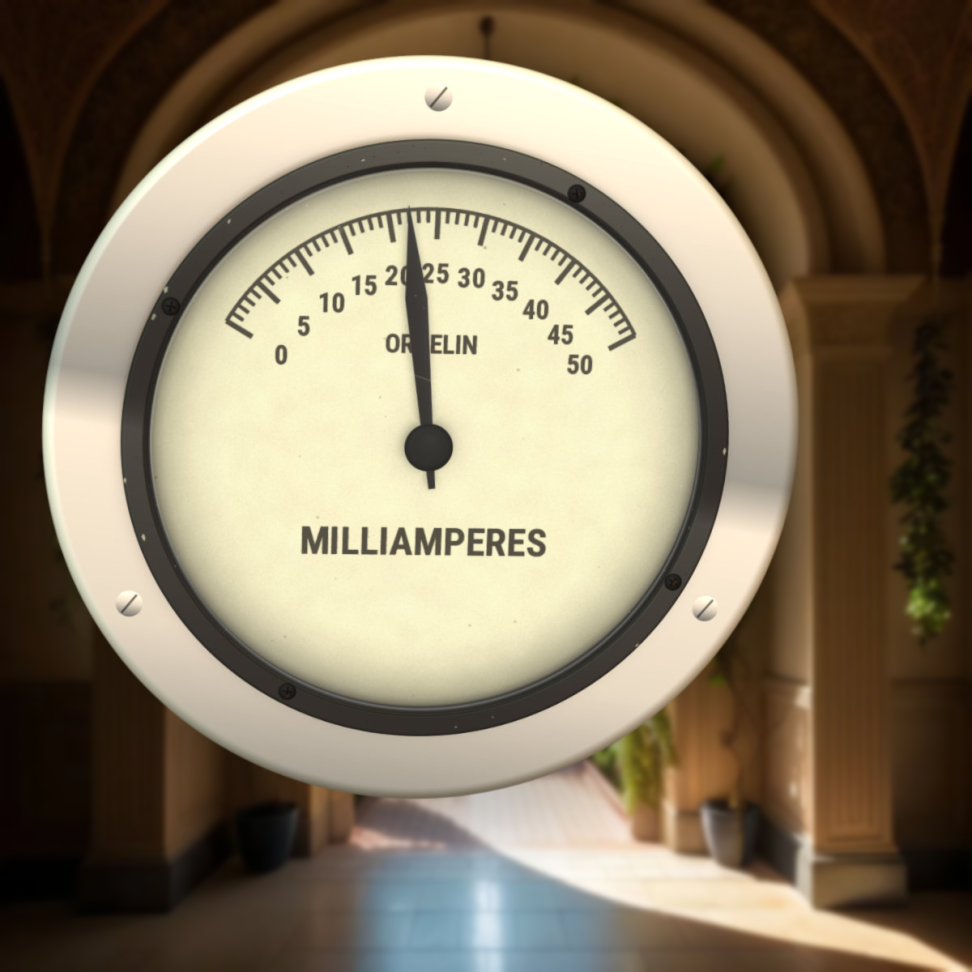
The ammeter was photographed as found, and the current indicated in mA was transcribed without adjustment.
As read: 22 mA
